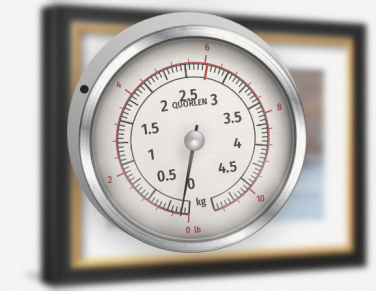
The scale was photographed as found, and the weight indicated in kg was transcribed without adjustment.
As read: 0.1 kg
